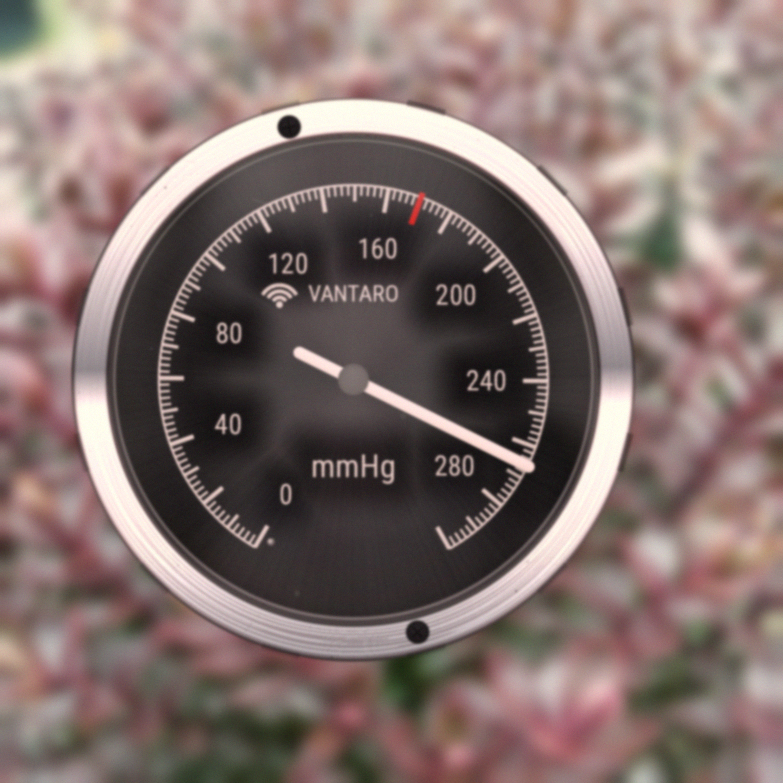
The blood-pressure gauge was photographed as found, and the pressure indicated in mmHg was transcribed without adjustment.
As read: 266 mmHg
